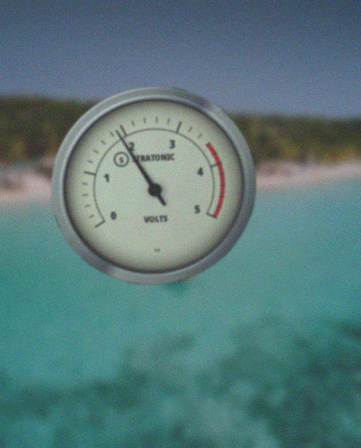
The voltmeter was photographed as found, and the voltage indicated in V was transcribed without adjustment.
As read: 1.9 V
